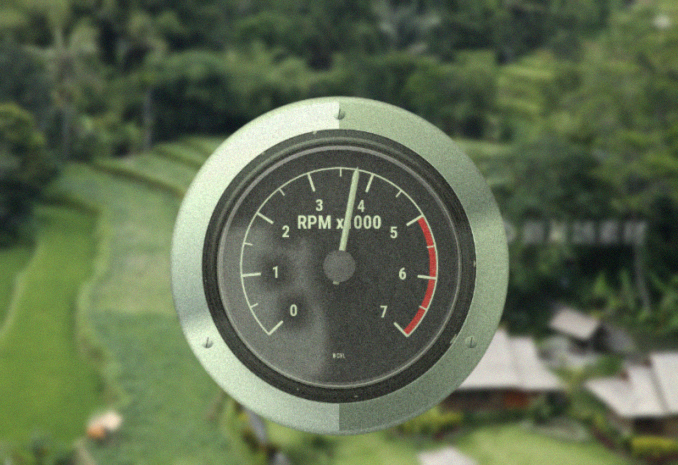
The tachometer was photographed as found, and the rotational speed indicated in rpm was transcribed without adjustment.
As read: 3750 rpm
